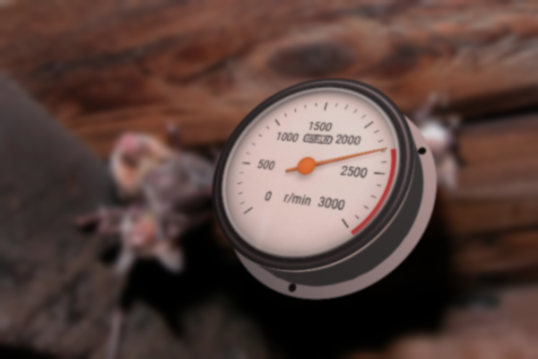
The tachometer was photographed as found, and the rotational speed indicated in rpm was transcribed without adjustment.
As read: 2300 rpm
